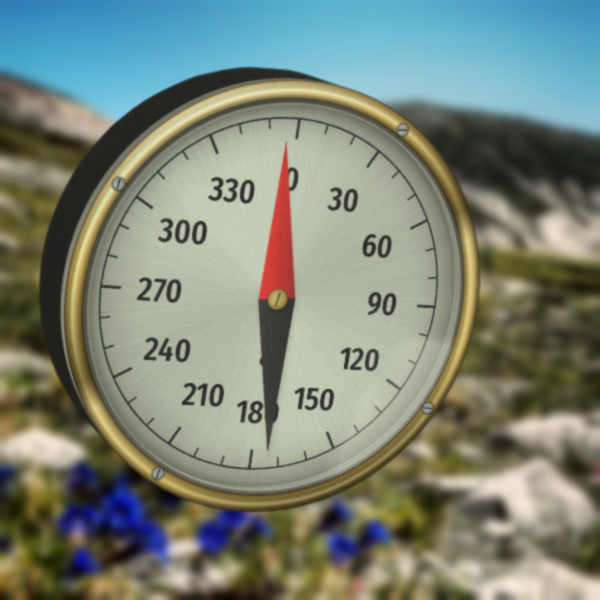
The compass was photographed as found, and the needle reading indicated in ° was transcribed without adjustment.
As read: 355 °
